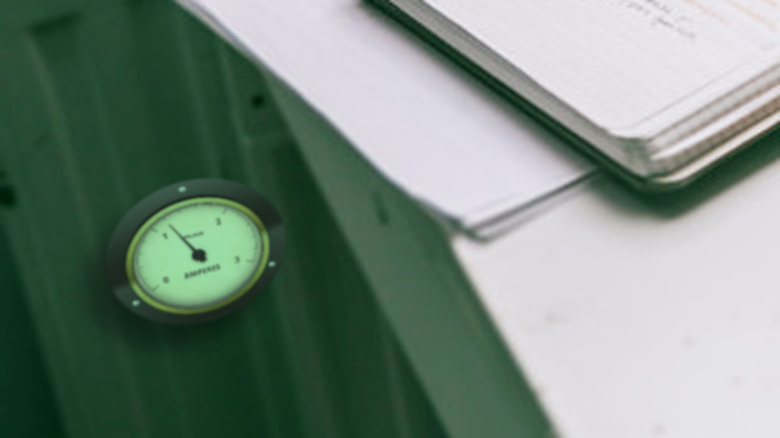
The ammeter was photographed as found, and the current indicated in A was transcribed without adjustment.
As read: 1.2 A
